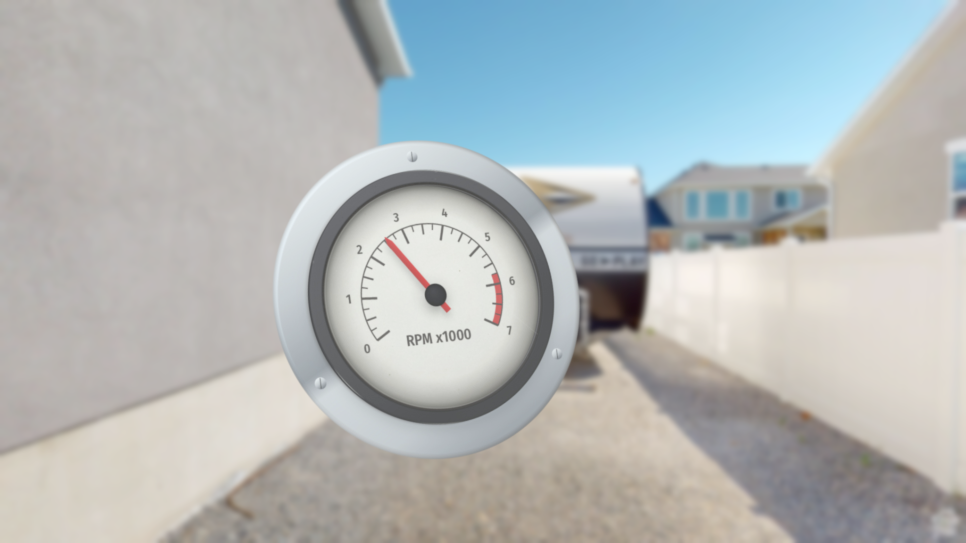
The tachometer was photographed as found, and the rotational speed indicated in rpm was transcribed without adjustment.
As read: 2500 rpm
